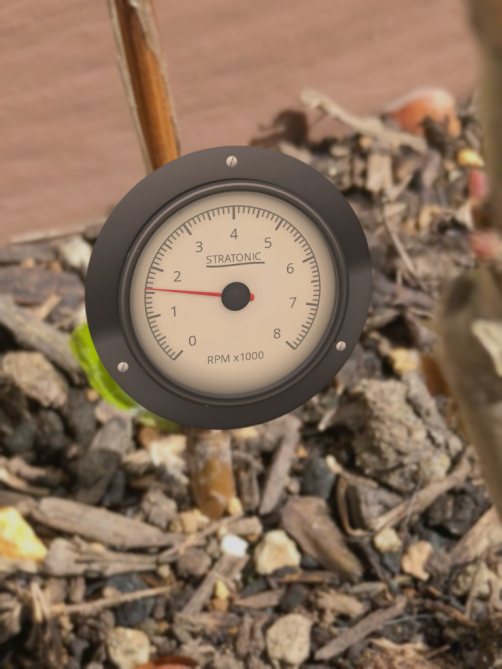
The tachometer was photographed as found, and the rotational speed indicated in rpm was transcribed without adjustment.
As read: 1600 rpm
